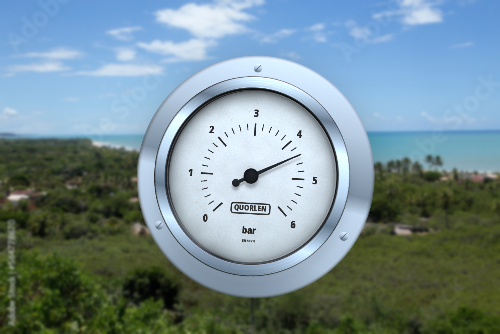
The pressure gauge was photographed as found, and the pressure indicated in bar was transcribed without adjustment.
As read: 4.4 bar
